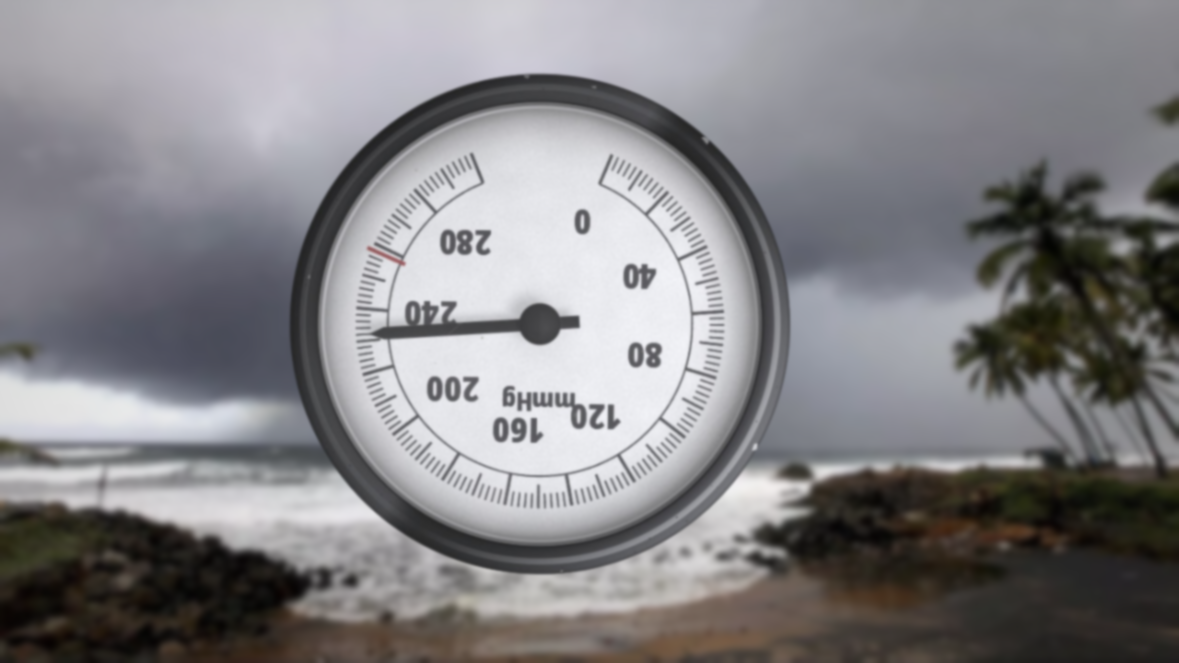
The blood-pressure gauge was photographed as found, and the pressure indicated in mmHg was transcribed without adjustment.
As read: 232 mmHg
